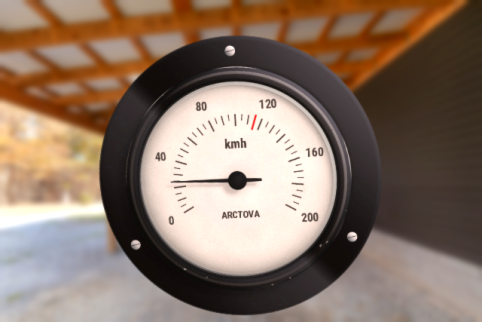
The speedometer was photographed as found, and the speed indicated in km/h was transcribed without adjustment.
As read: 25 km/h
